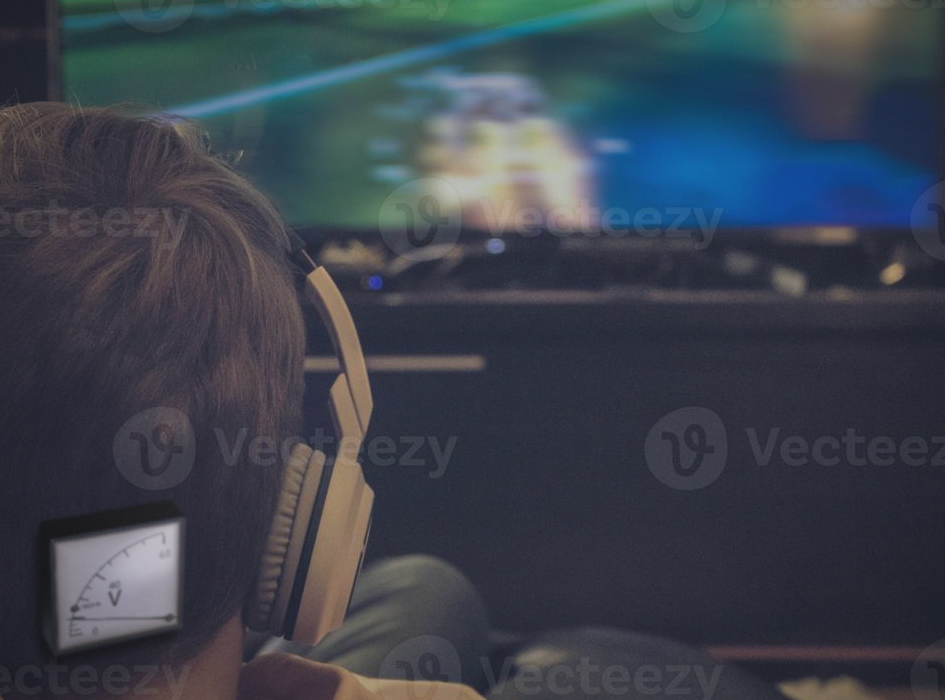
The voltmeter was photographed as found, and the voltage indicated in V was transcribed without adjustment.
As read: 20 V
